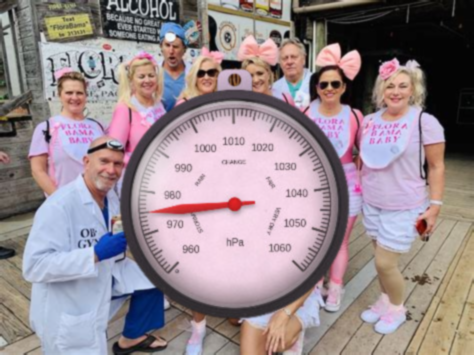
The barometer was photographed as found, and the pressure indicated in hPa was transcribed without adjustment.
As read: 975 hPa
